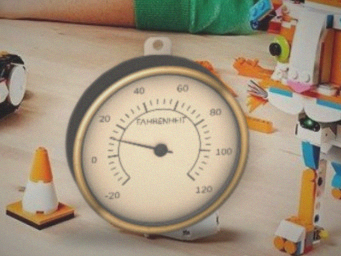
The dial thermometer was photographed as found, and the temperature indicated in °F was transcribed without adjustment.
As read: 12 °F
